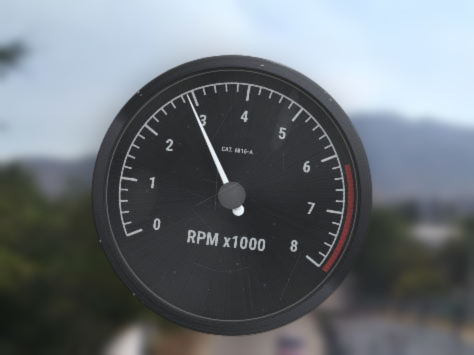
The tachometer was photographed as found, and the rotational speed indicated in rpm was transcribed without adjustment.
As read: 2900 rpm
